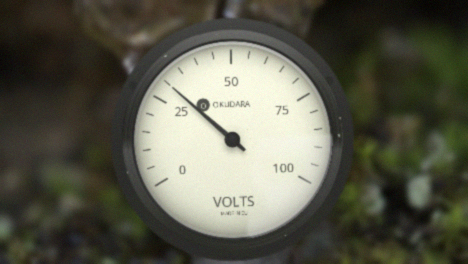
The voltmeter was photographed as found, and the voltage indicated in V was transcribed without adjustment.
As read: 30 V
